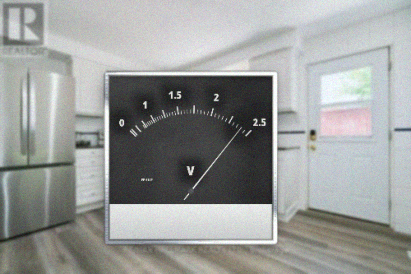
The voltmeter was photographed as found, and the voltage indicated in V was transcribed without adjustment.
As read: 2.4 V
